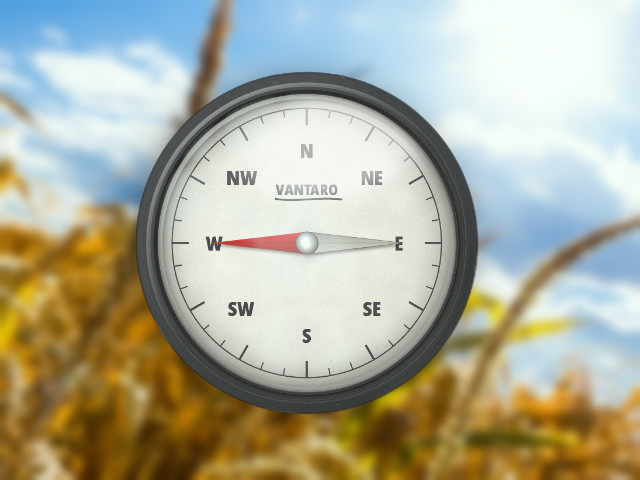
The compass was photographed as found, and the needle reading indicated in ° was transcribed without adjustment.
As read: 270 °
